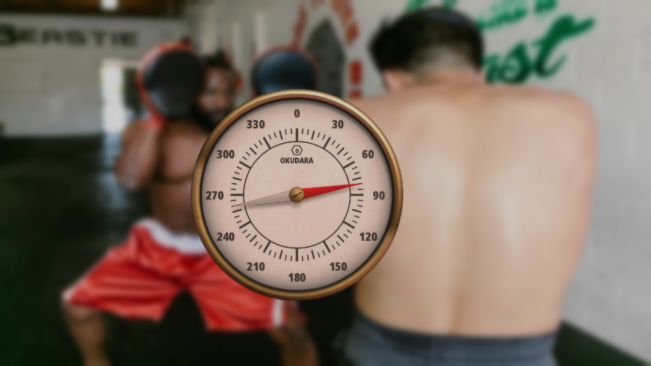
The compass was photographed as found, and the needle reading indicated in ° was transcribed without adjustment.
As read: 80 °
